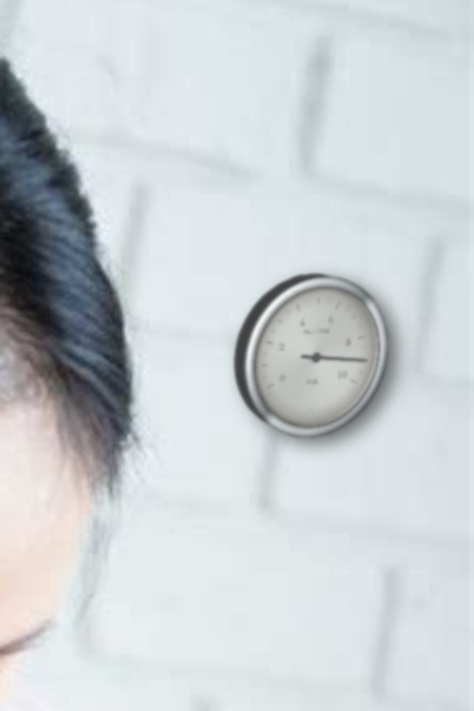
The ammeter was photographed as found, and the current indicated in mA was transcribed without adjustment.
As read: 9 mA
